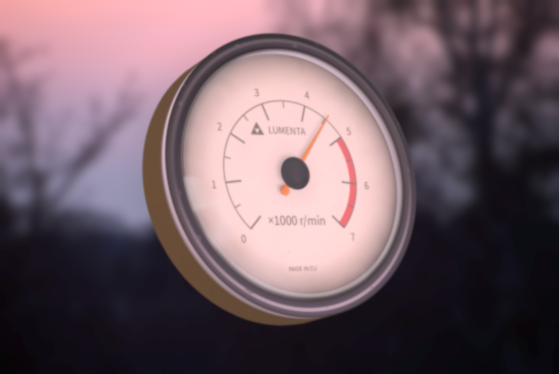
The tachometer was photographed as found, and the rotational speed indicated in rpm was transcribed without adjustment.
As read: 4500 rpm
